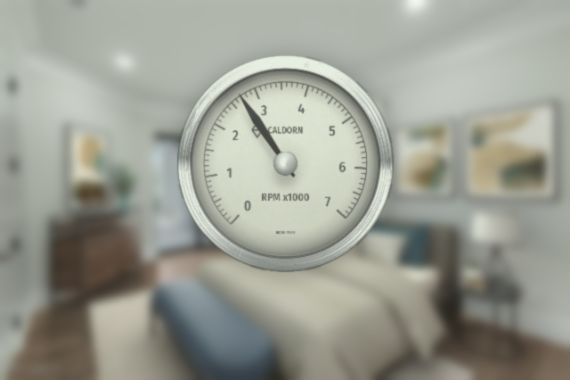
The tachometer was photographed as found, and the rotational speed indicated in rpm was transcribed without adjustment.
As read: 2700 rpm
